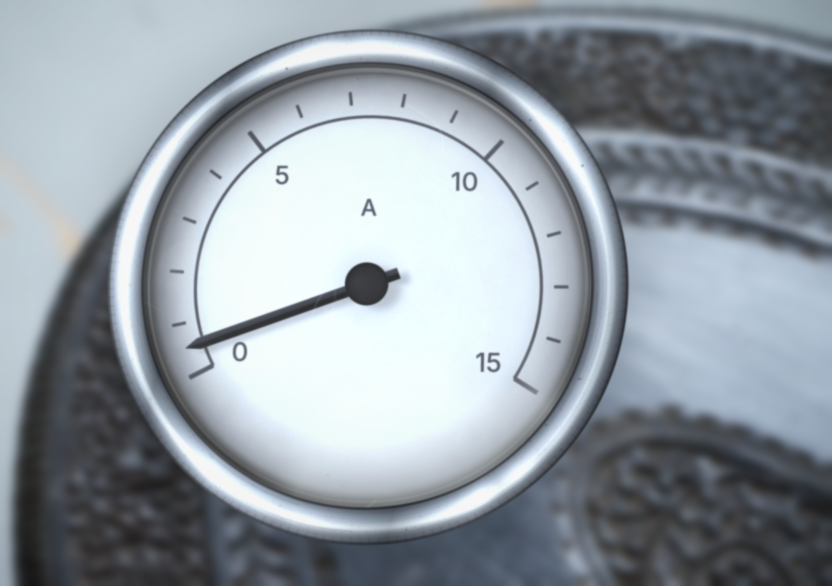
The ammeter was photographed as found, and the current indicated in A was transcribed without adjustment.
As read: 0.5 A
